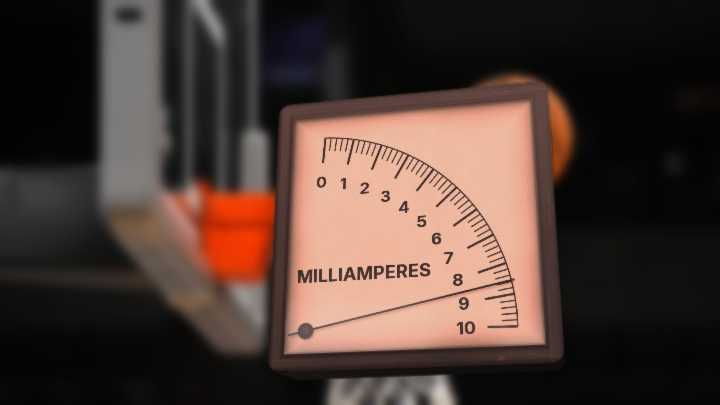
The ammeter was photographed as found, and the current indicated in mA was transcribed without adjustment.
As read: 8.6 mA
